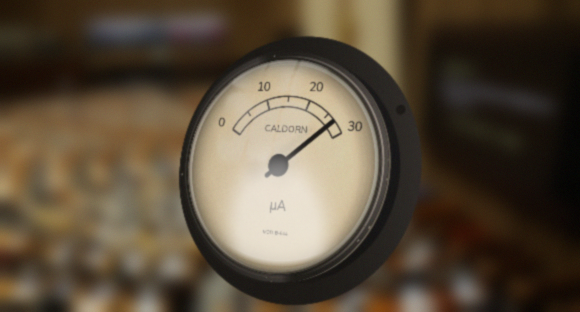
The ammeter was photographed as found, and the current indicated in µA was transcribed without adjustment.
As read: 27.5 µA
